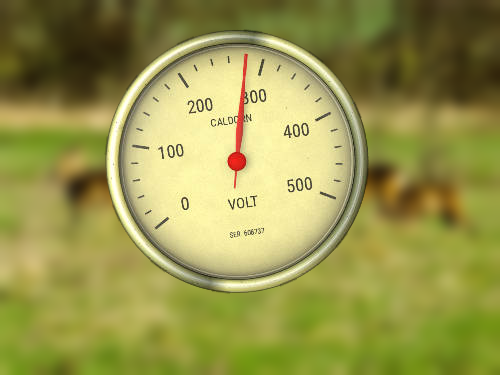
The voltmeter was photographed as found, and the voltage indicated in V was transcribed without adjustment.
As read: 280 V
